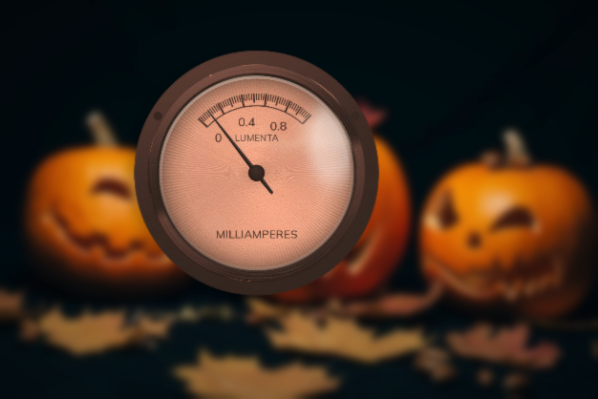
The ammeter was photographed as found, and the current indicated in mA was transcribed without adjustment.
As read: 0.1 mA
